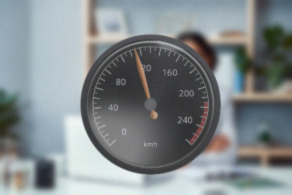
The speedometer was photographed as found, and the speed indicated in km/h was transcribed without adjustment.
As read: 115 km/h
